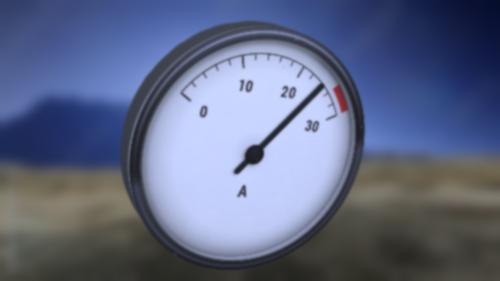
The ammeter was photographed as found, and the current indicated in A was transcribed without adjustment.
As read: 24 A
